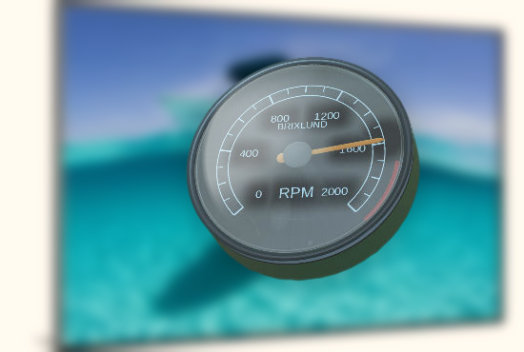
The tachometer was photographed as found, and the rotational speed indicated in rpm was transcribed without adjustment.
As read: 1600 rpm
